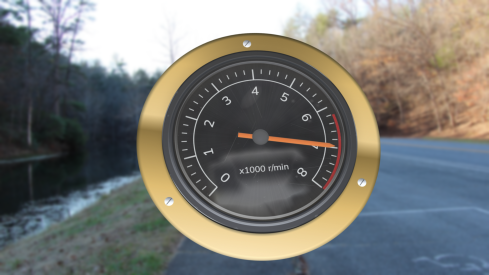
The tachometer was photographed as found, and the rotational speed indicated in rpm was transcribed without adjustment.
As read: 7000 rpm
